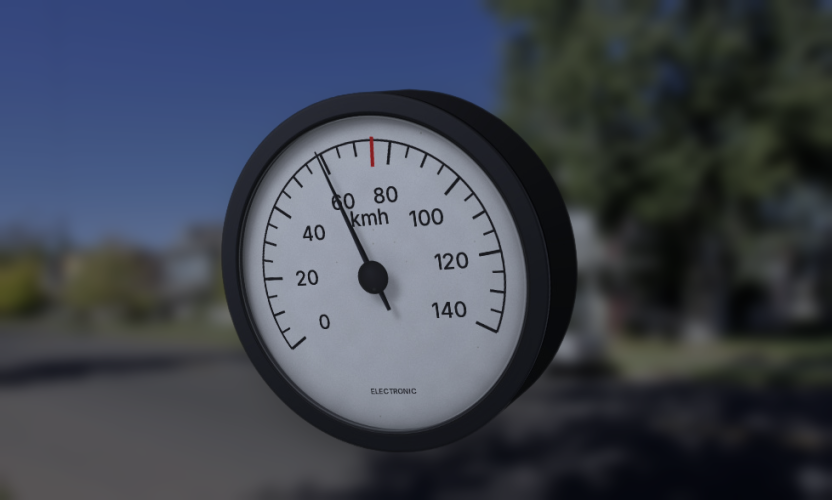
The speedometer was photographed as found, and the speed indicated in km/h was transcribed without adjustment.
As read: 60 km/h
